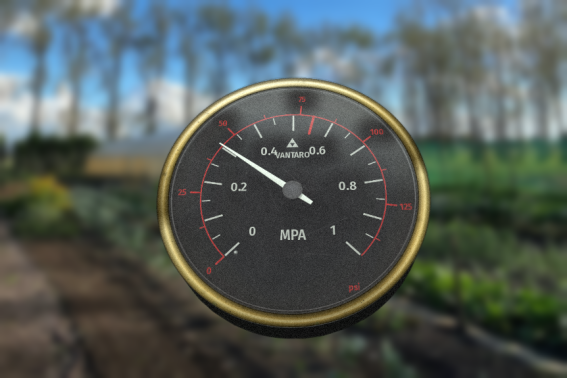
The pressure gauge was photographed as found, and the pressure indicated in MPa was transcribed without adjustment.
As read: 0.3 MPa
